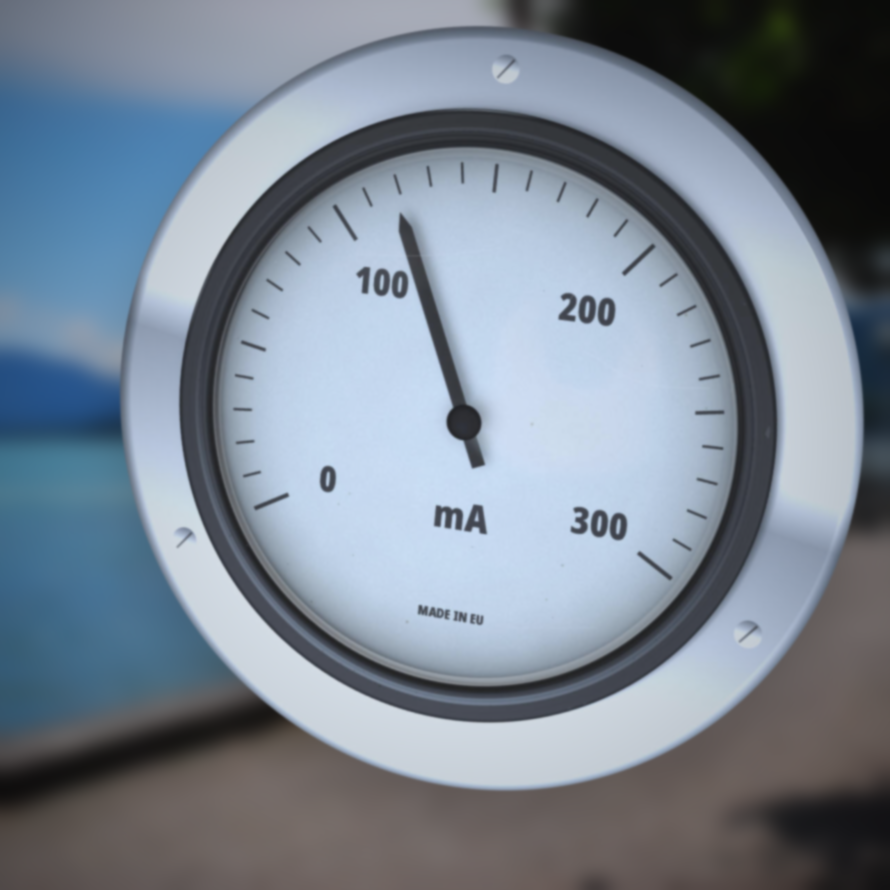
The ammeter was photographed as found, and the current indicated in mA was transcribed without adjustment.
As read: 120 mA
